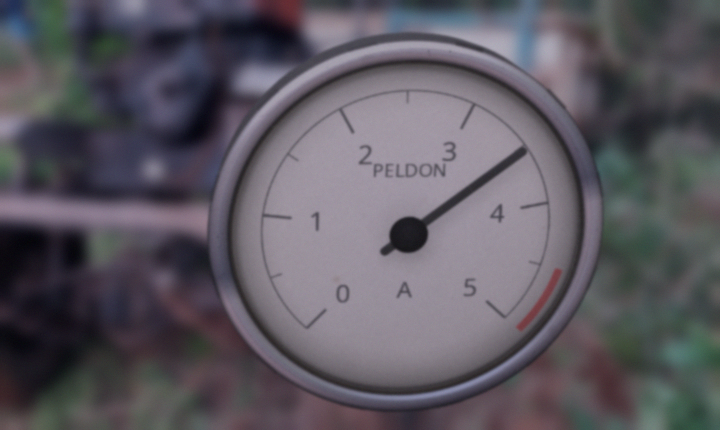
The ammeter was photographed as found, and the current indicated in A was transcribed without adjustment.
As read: 3.5 A
